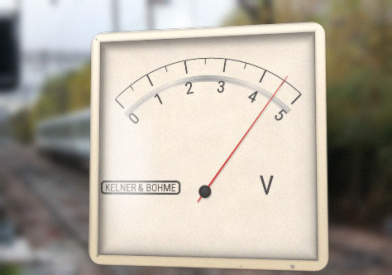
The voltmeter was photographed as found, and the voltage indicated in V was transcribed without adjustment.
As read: 4.5 V
